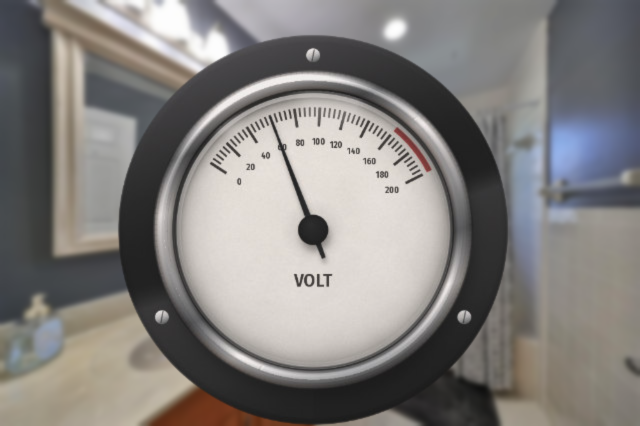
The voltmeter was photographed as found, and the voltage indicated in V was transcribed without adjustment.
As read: 60 V
